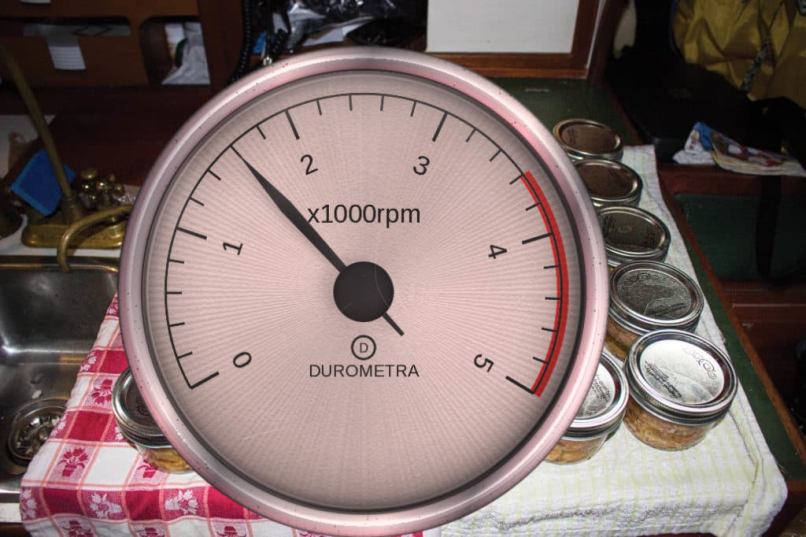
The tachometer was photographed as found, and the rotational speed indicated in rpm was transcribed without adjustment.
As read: 1600 rpm
